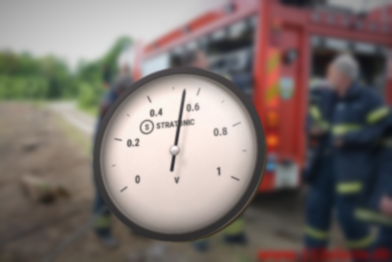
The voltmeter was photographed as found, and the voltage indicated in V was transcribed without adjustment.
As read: 0.55 V
